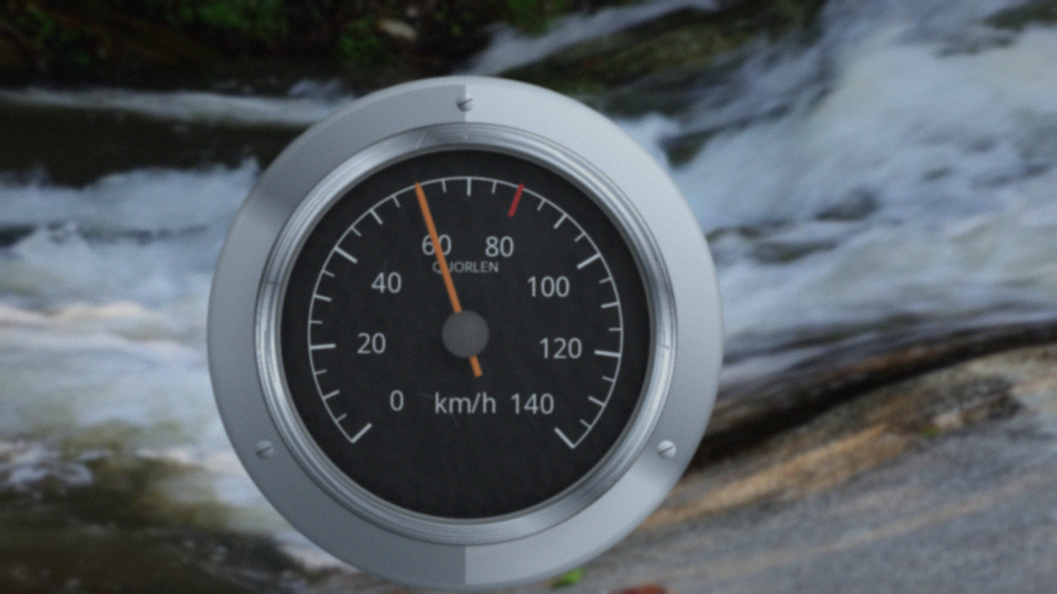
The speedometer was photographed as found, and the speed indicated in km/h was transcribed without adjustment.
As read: 60 km/h
